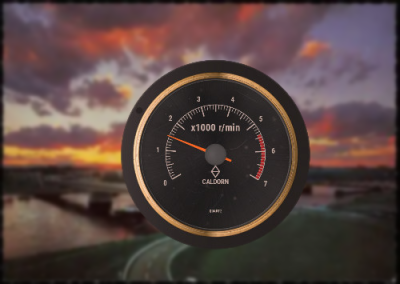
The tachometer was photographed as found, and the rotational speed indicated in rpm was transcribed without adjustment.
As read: 1500 rpm
